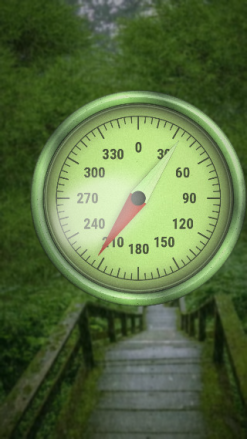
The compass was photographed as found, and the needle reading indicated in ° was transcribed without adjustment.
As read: 215 °
